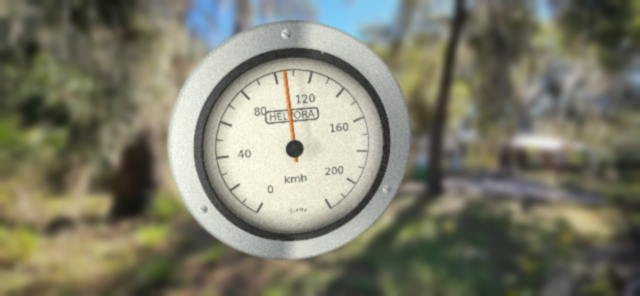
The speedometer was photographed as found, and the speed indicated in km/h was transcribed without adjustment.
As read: 105 km/h
